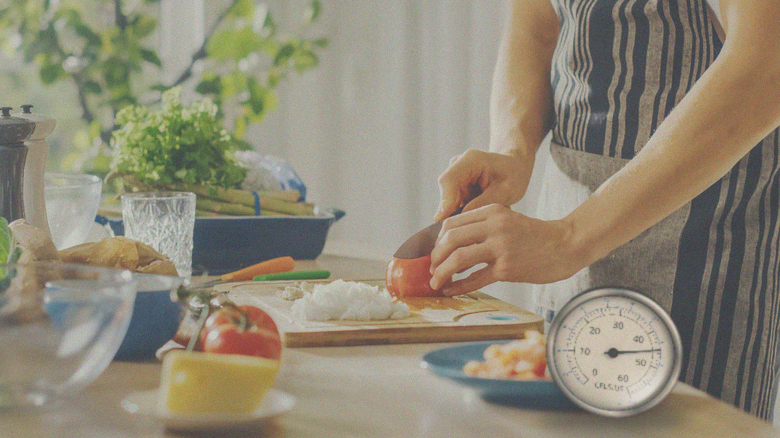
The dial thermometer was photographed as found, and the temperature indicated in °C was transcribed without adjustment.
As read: 45 °C
